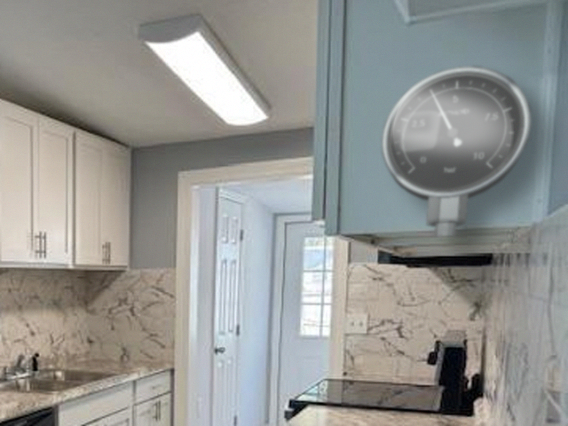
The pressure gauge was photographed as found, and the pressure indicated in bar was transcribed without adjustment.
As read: 4 bar
